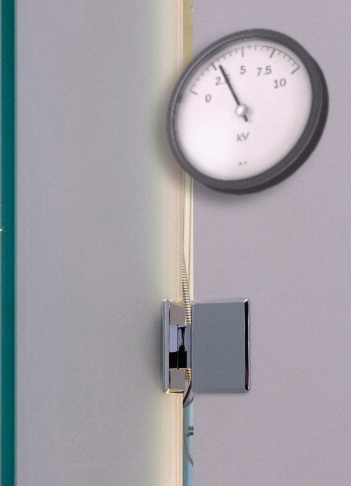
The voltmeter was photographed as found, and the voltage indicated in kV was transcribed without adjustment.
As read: 3 kV
